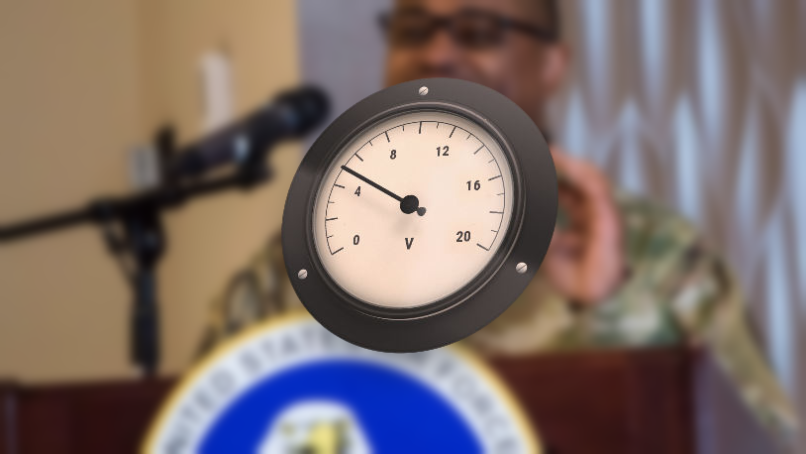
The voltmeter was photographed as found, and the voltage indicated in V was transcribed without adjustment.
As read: 5 V
